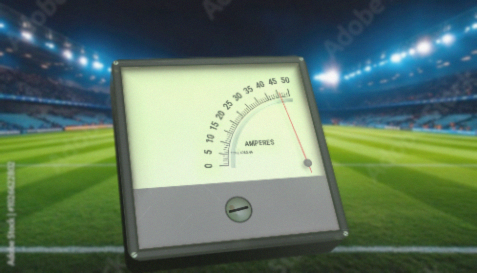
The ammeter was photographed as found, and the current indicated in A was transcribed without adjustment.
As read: 45 A
